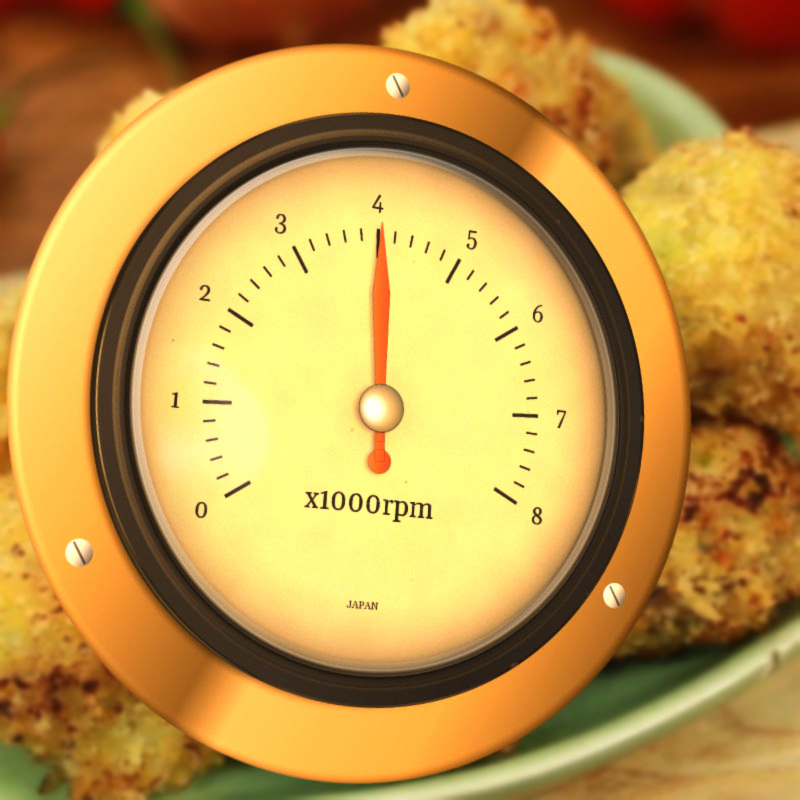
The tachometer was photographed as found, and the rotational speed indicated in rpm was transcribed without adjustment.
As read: 4000 rpm
